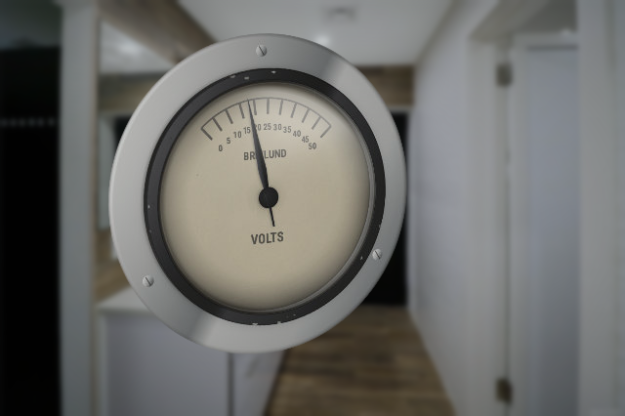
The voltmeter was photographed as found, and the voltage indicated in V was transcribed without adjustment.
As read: 17.5 V
